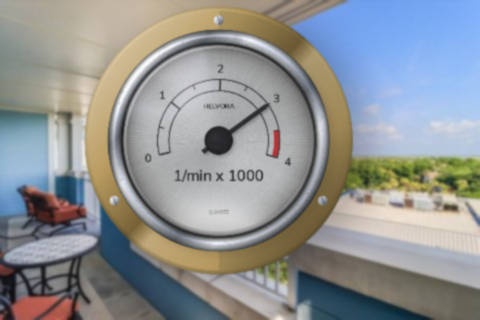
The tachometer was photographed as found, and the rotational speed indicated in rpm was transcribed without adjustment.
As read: 3000 rpm
